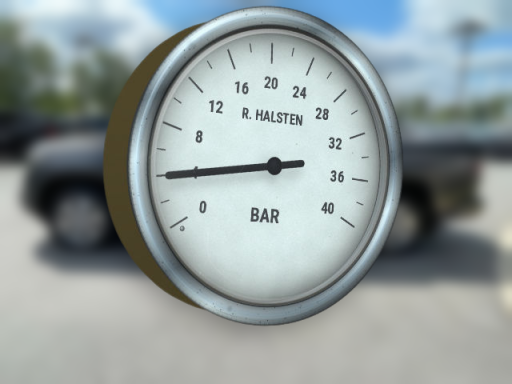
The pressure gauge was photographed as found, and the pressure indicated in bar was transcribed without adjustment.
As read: 4 bar
